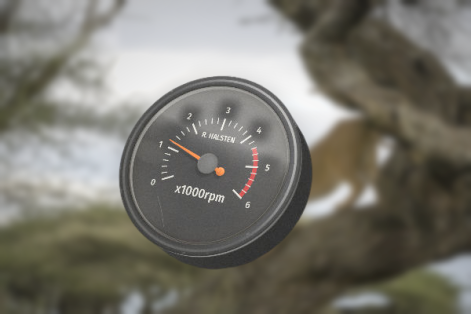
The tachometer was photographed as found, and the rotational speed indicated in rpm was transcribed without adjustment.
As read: 1200 rpm
